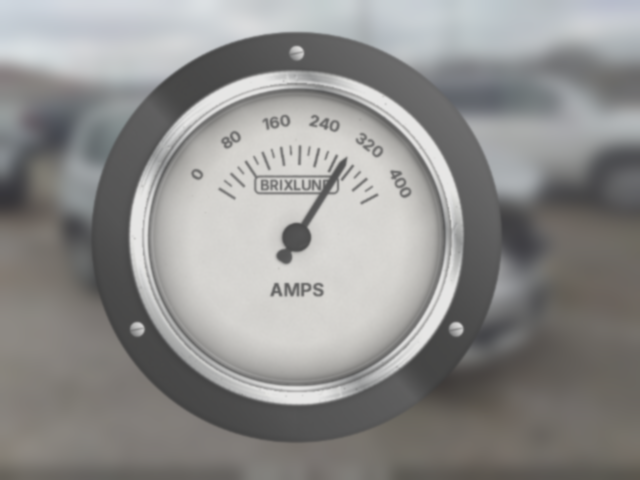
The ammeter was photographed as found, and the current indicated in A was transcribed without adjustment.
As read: 300 A
